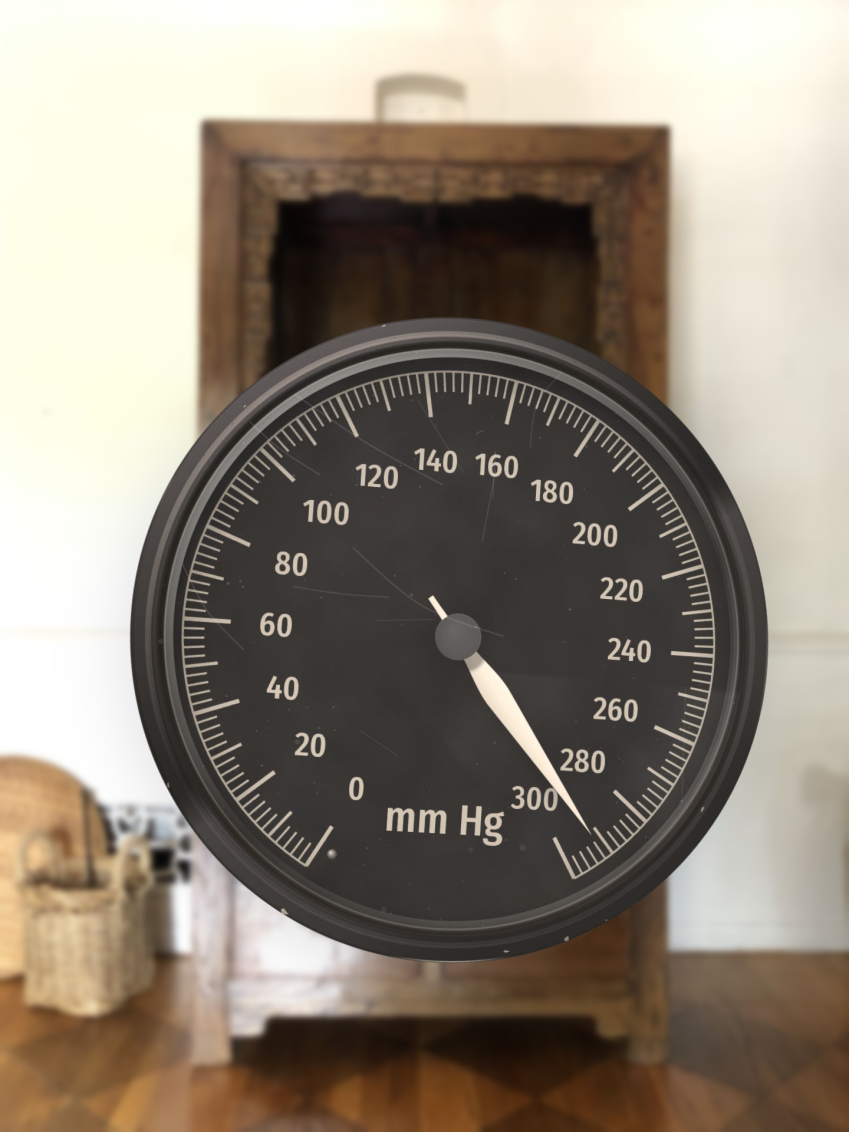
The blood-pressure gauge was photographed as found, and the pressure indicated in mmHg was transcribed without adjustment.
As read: 292 mmHg
